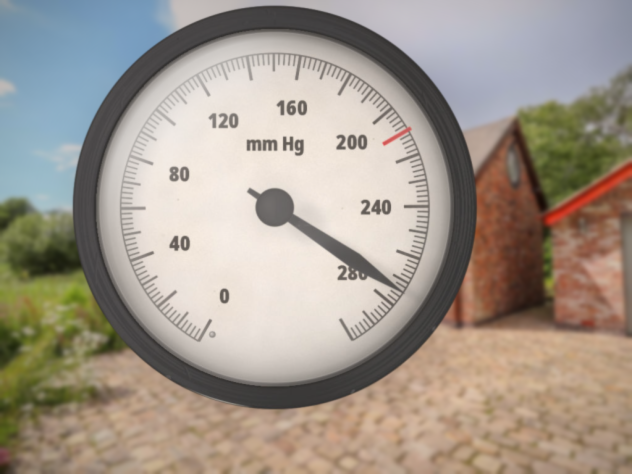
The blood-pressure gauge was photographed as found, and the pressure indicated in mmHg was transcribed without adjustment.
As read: 274 mmHg
